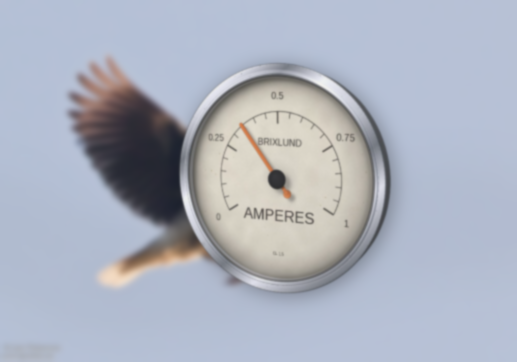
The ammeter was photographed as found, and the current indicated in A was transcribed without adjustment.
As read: 0.35 A
